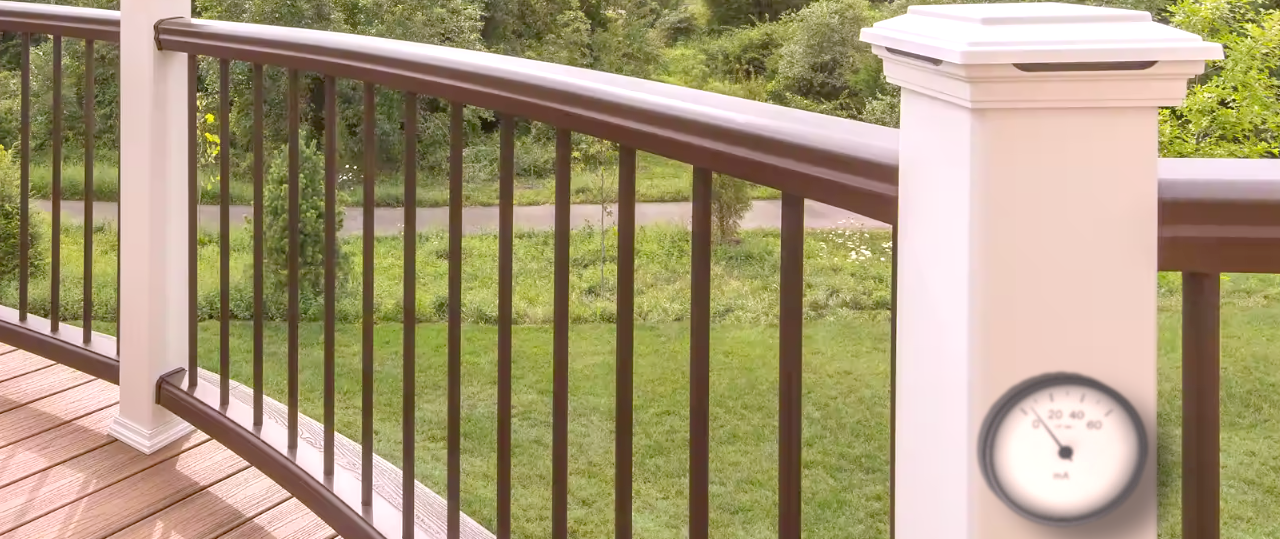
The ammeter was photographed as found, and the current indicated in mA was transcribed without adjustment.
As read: 5 mA
